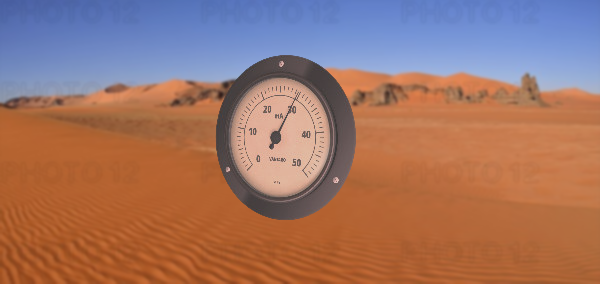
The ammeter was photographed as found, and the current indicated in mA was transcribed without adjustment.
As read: 30 mA
